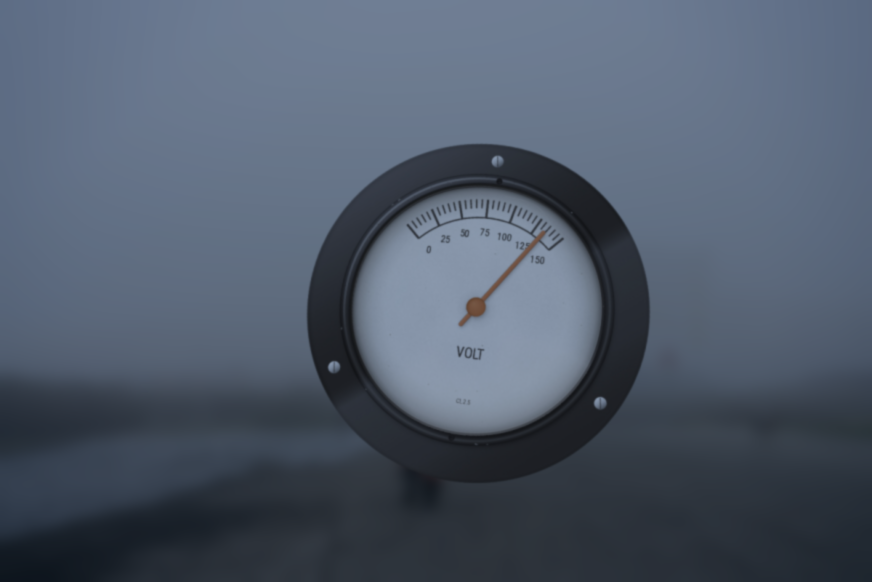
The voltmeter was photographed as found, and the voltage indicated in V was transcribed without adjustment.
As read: 135 V
